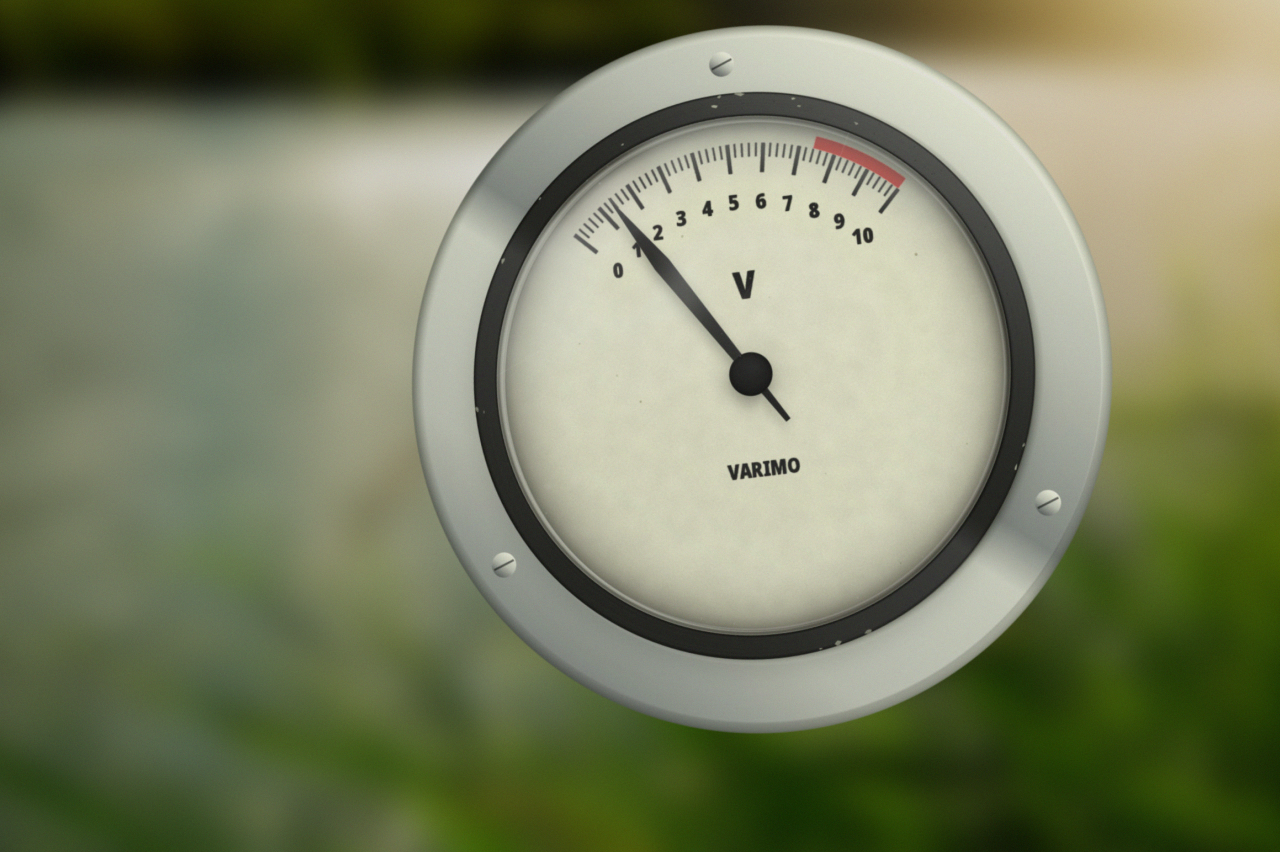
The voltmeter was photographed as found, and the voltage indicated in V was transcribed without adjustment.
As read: 1.4 V
